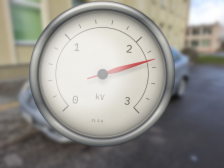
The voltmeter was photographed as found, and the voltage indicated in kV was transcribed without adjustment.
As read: 2.3 kV
